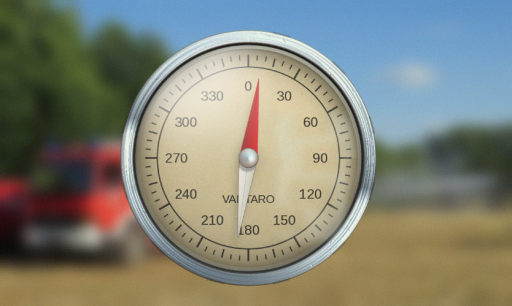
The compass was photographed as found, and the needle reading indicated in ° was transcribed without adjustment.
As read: 7.5 °
